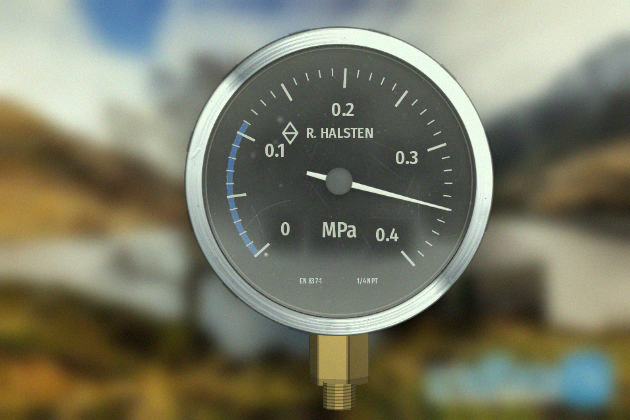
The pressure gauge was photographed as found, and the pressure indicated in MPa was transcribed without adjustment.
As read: 0.35 MPa
